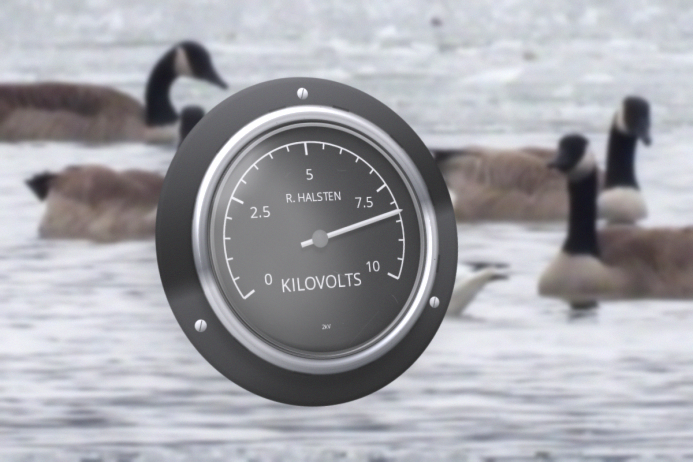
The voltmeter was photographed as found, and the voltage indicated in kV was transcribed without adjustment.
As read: 8.25 kV
